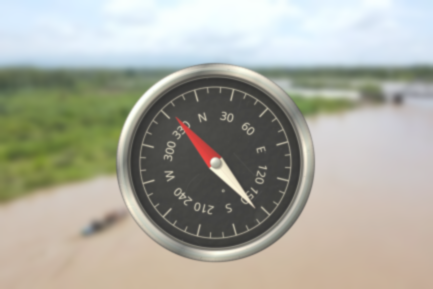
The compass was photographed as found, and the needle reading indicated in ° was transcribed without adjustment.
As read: 335 °
